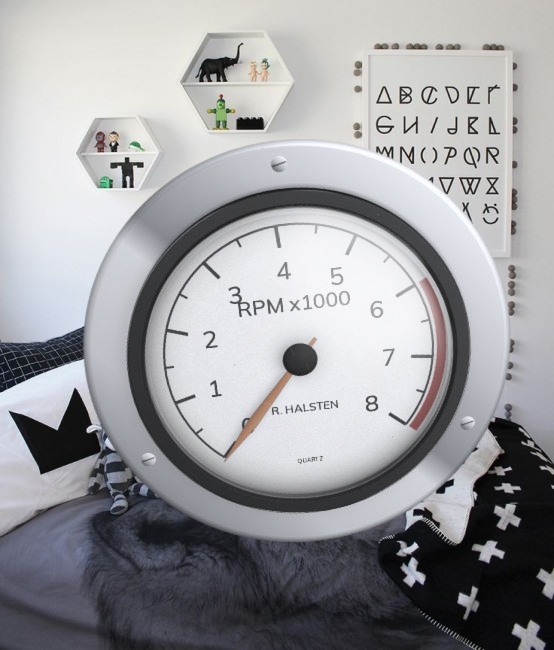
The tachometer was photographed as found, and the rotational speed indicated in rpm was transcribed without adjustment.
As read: 0 rpm
